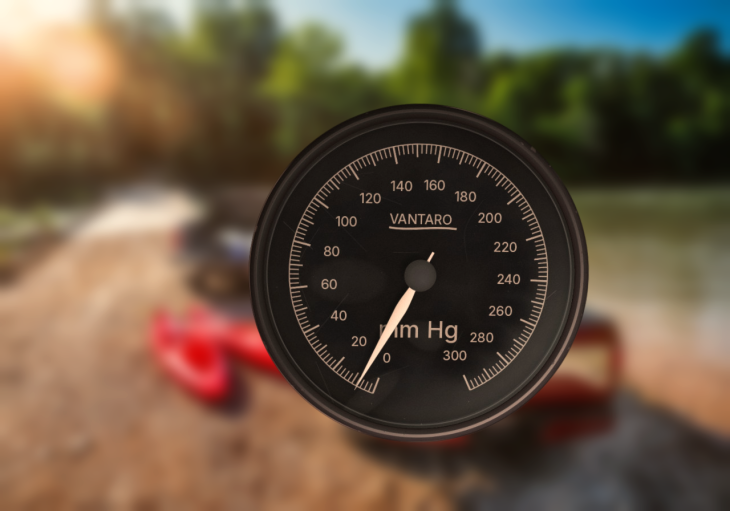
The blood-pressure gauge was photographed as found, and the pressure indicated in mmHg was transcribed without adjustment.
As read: 8 mmHg
